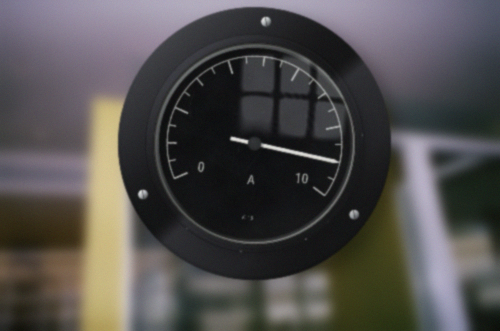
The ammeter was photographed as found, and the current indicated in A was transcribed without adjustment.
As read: 9 A
